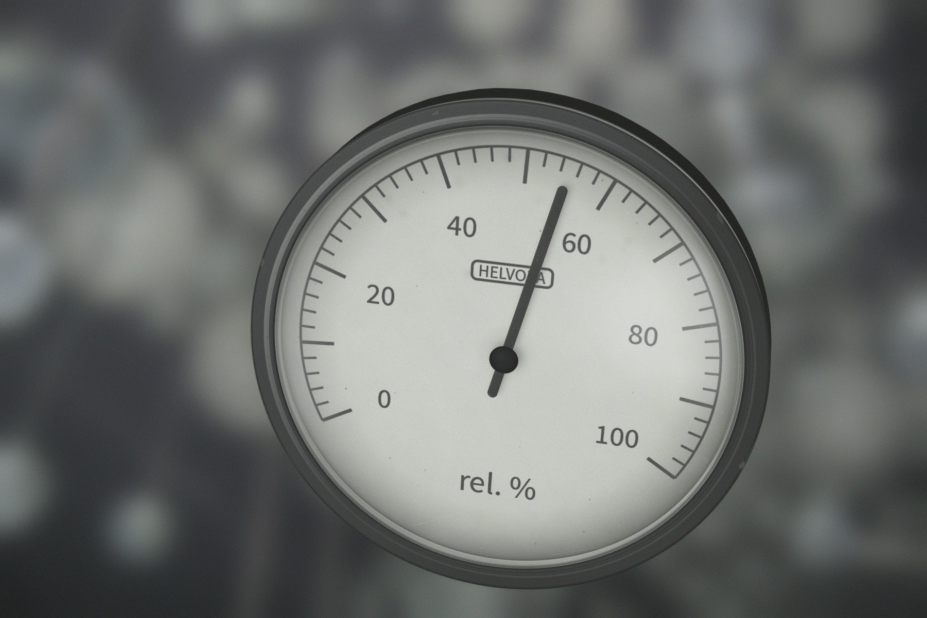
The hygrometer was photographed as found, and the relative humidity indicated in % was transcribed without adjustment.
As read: 55 %
